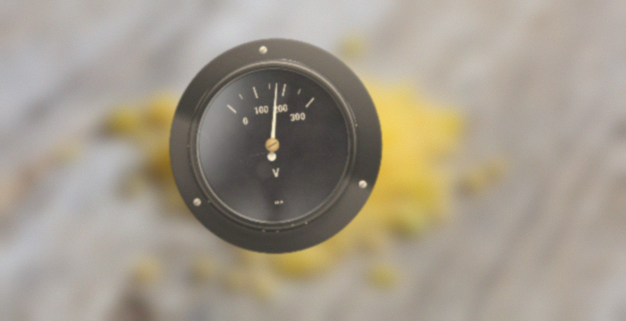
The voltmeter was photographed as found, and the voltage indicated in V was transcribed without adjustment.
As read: 175 V
